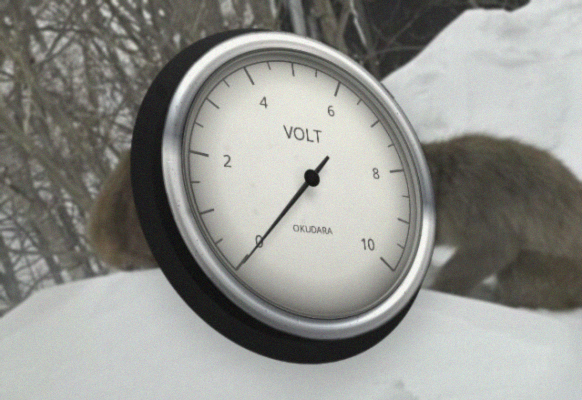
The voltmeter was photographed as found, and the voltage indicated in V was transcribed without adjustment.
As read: 0 V
